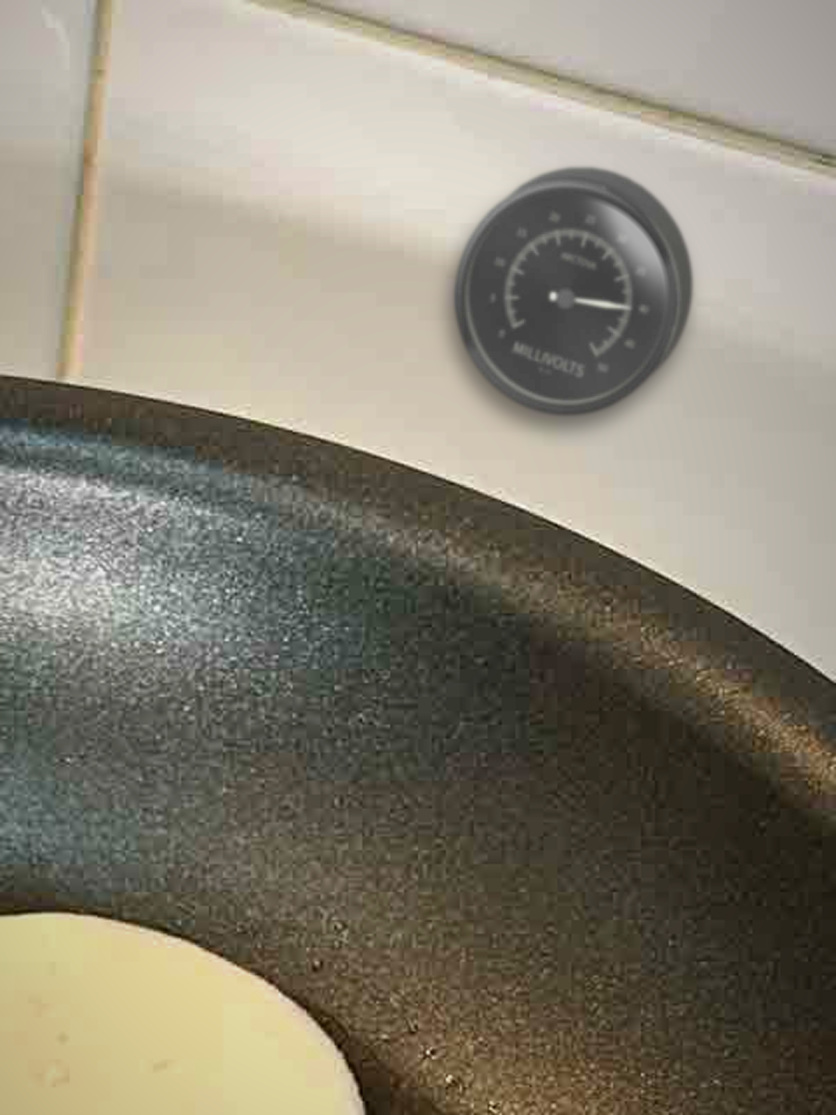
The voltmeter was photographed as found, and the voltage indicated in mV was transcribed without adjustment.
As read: 40 mV
